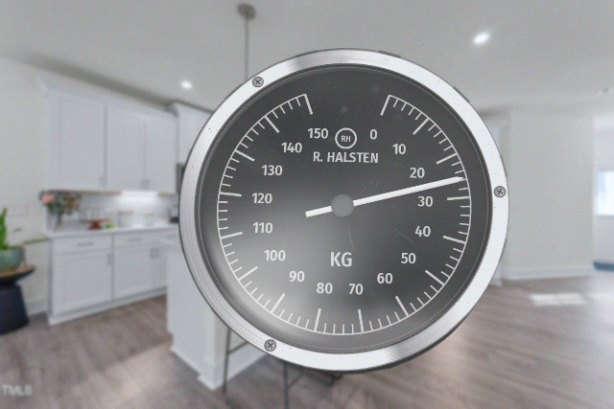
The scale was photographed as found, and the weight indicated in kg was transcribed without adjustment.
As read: 26 kg
